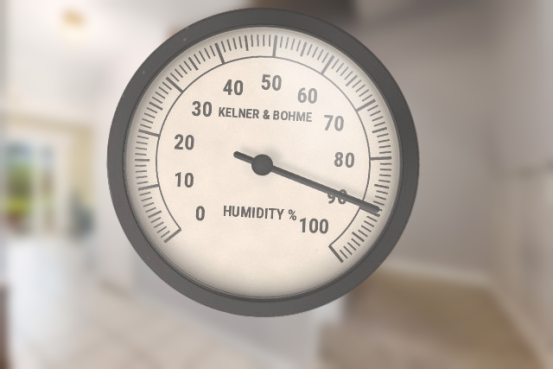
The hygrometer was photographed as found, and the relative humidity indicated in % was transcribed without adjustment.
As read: 89 %
